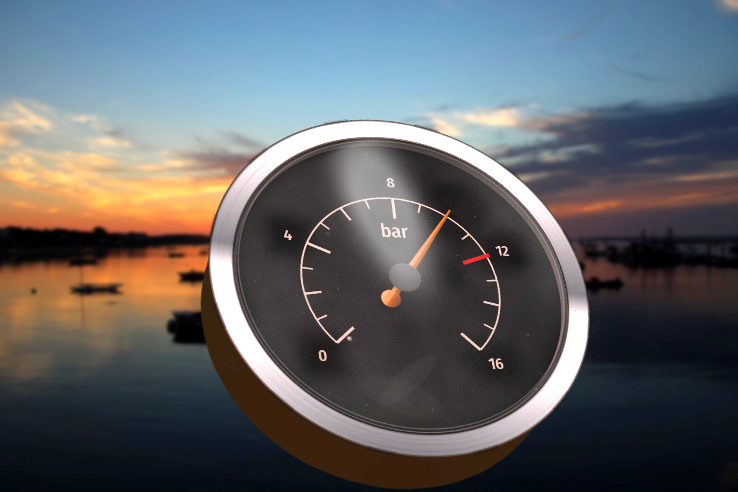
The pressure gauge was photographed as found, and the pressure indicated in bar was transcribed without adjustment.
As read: 10 bar
